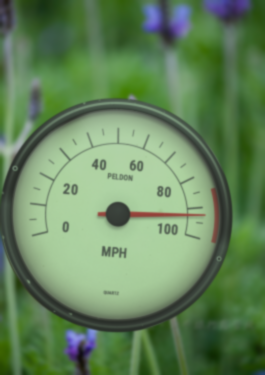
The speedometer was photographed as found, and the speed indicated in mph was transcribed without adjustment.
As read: 92.5 mph
